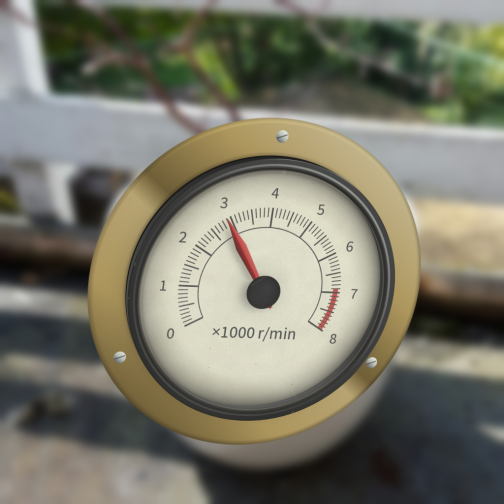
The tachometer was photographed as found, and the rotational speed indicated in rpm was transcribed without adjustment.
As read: 2900 rpm
